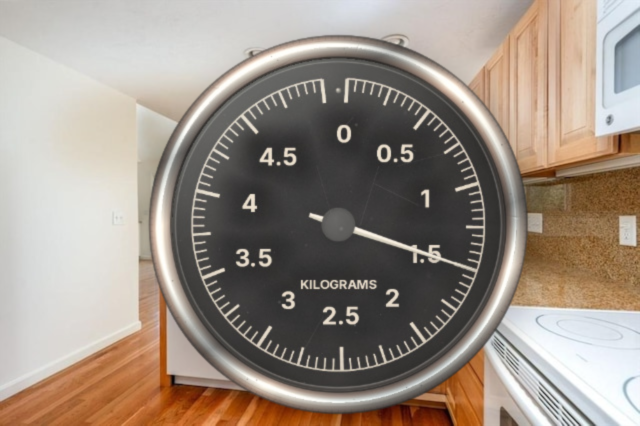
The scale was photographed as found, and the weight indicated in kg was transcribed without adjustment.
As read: 1.5 kg
